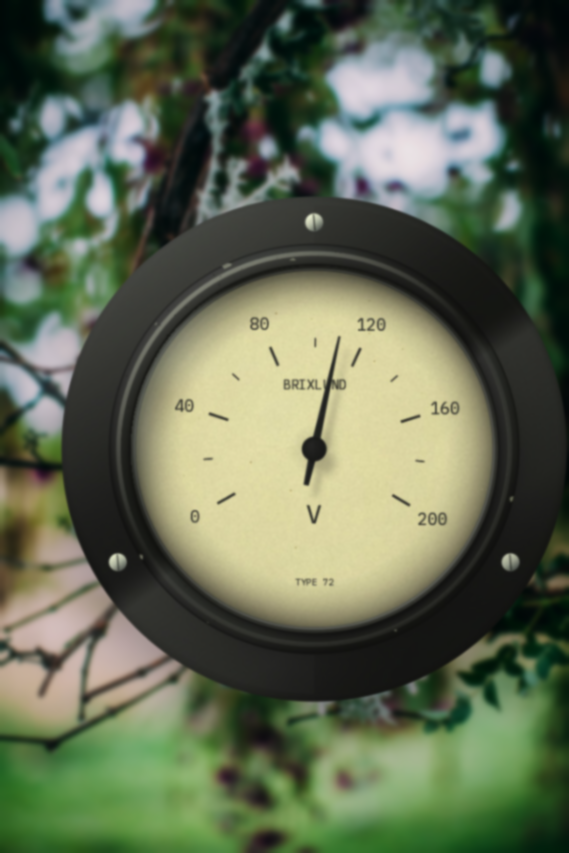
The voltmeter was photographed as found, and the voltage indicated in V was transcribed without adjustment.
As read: 110 V
